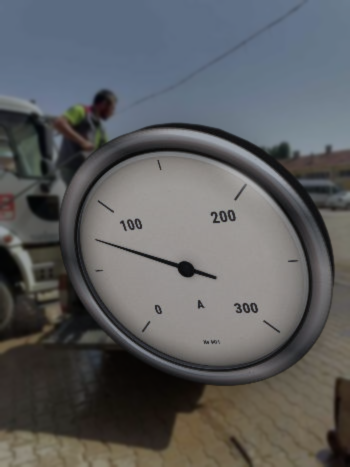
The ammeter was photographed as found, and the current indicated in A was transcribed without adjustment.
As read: 75 A
